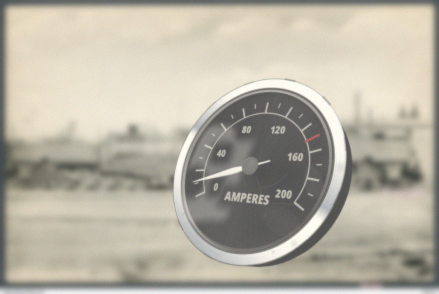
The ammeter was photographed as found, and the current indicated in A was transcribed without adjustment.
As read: 10 A
